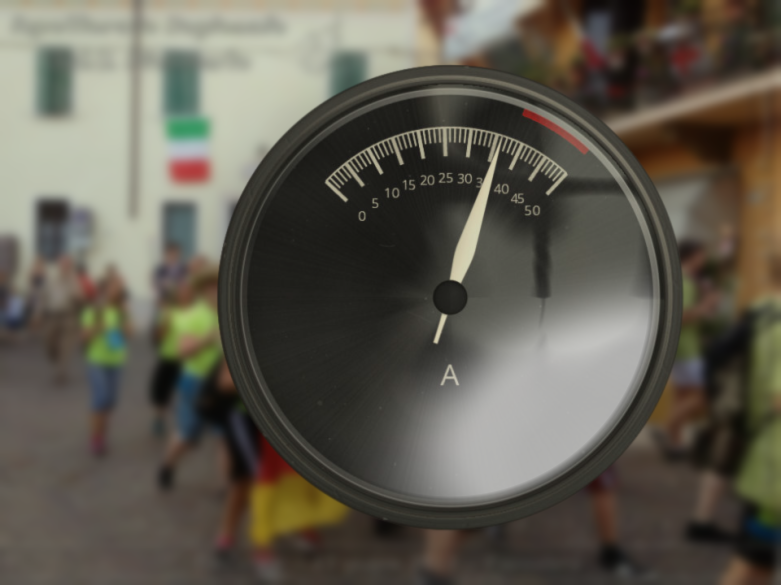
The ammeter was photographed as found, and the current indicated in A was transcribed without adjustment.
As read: 36 A
